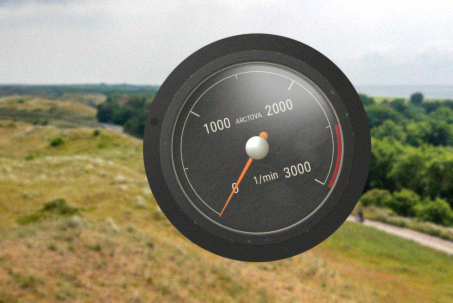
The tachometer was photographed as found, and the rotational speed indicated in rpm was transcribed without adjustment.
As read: 0 rpm
